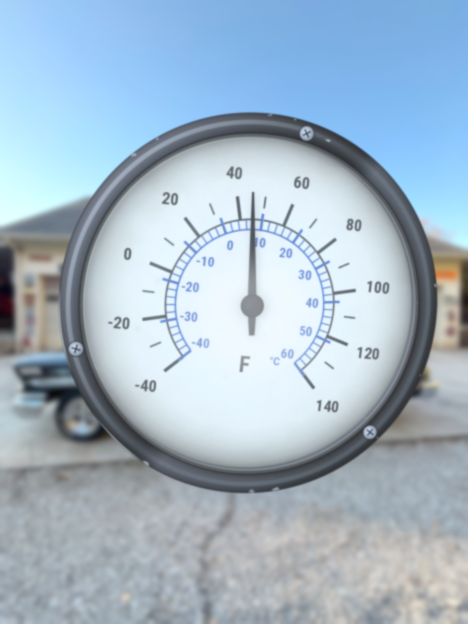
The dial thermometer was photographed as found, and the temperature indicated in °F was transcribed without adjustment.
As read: 45 °F
